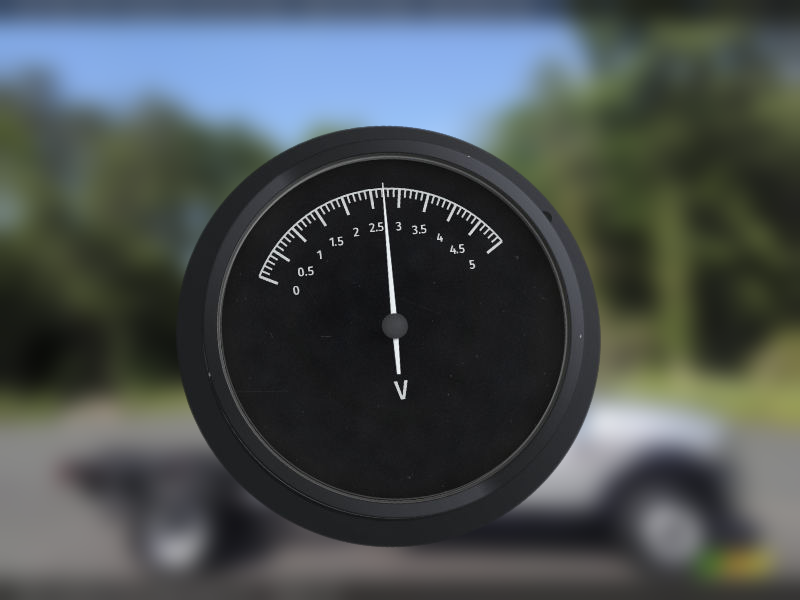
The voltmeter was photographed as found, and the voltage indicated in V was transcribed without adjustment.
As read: 2.7 V
